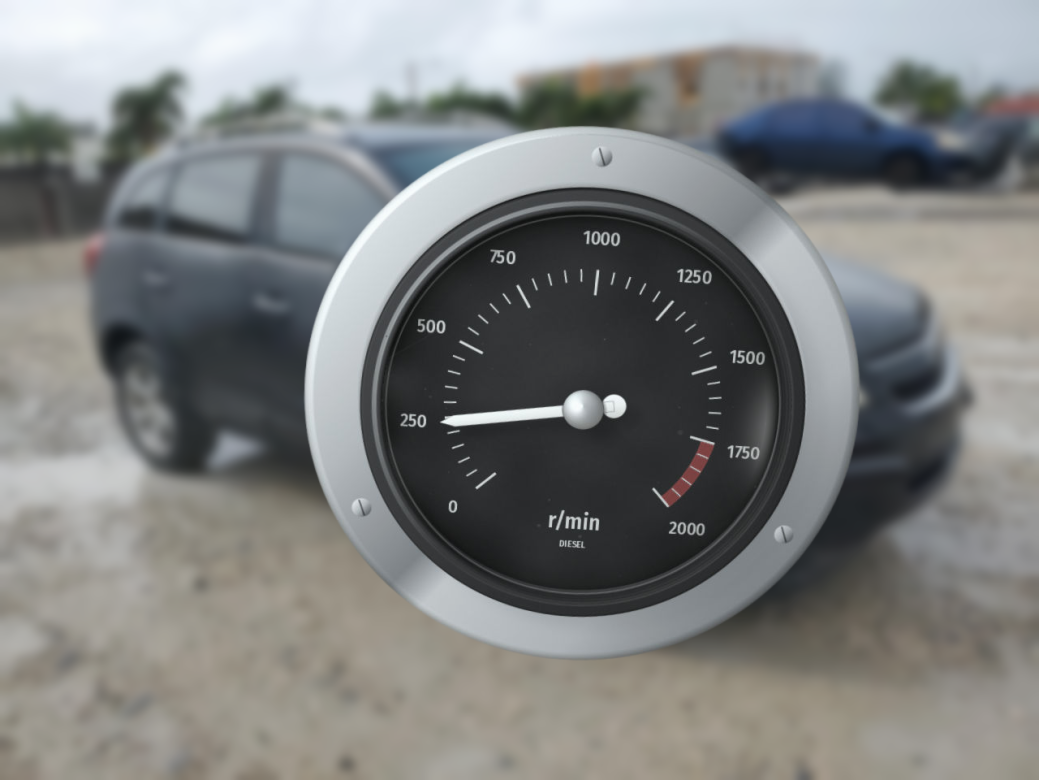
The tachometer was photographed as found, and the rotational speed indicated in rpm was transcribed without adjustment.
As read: 250 rpm
